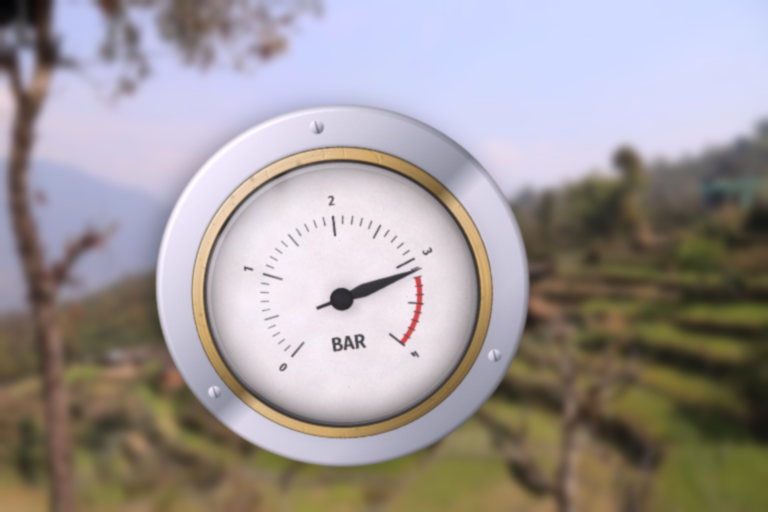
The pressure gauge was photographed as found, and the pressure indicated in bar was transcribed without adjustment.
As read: 3.1 bar
